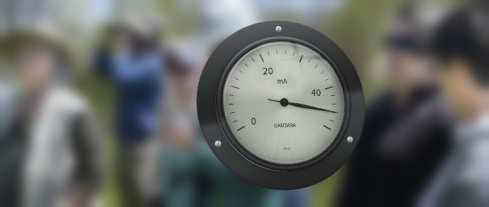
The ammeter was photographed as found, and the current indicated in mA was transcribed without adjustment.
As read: 46 mA
